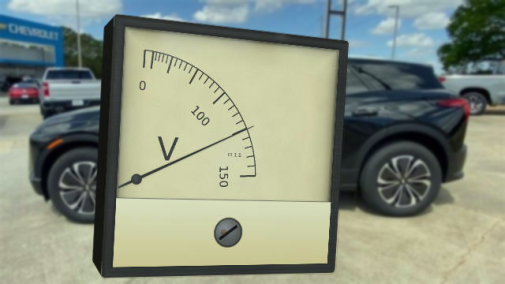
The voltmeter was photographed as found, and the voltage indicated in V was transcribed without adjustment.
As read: 125 V
